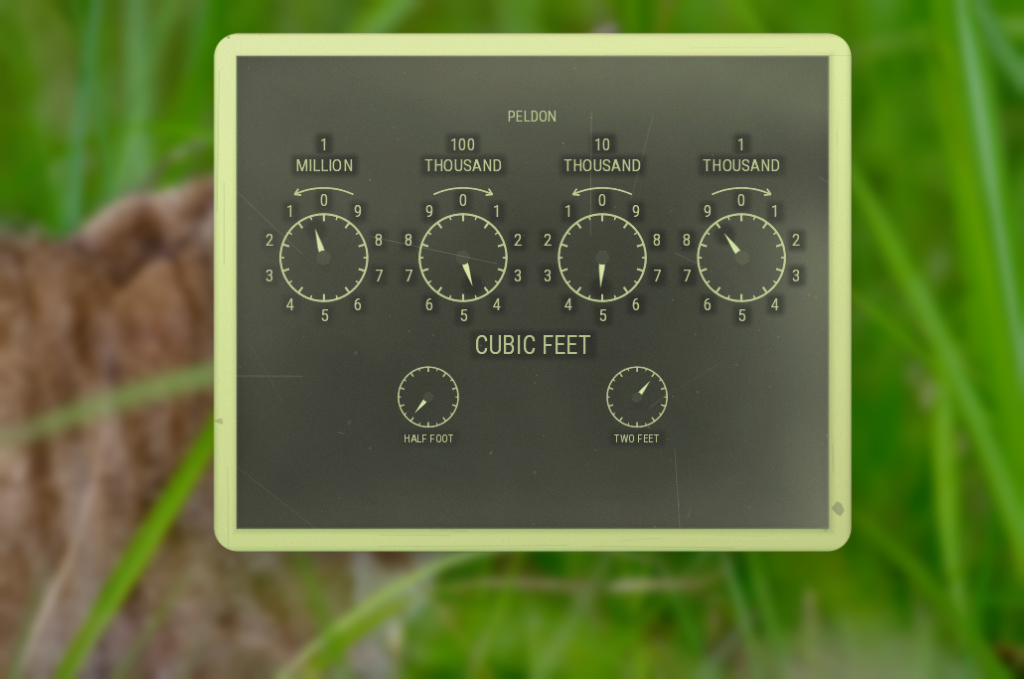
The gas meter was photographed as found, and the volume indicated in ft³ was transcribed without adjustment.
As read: 44900 ft³
